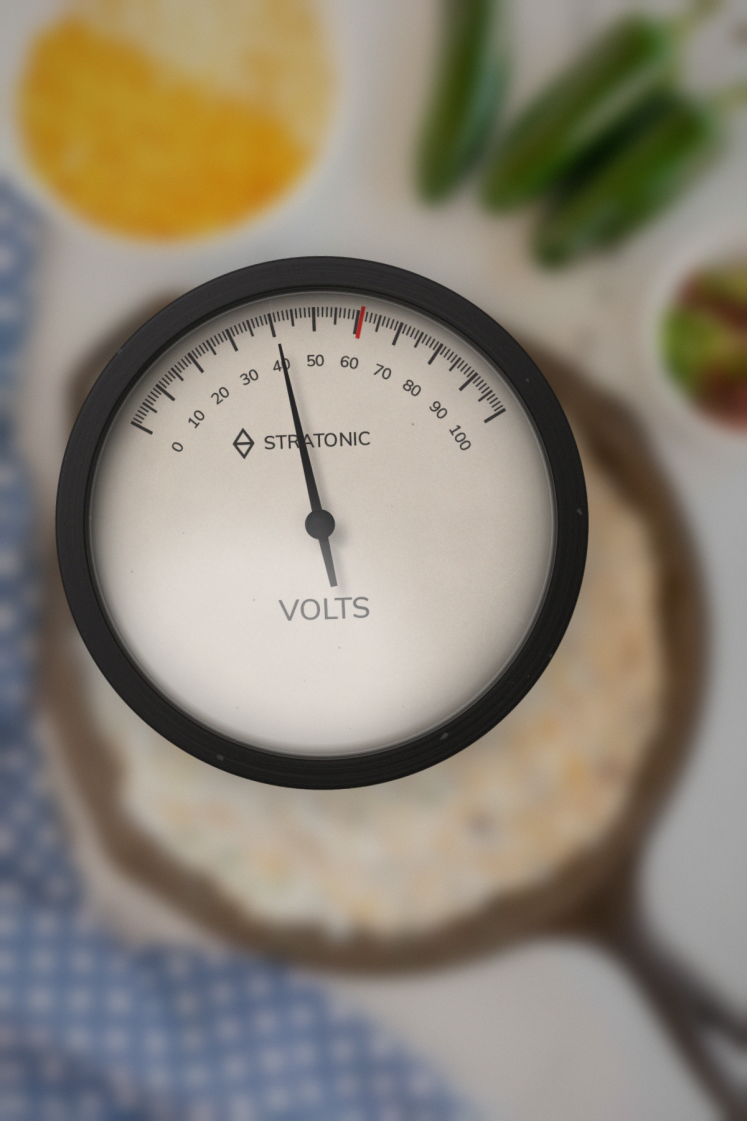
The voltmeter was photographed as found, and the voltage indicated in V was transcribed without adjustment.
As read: 41 V
